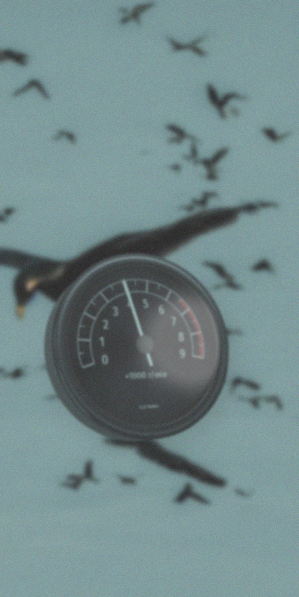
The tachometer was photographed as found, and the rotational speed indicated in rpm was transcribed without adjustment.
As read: 4000 rpm
